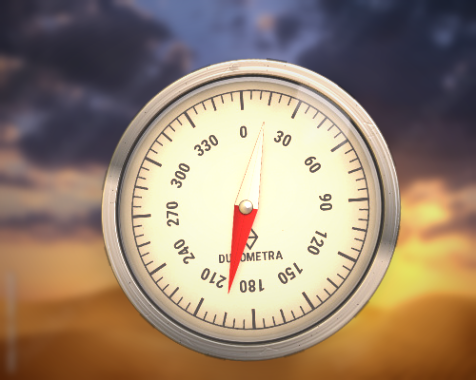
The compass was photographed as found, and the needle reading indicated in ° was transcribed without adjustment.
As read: 195 °
